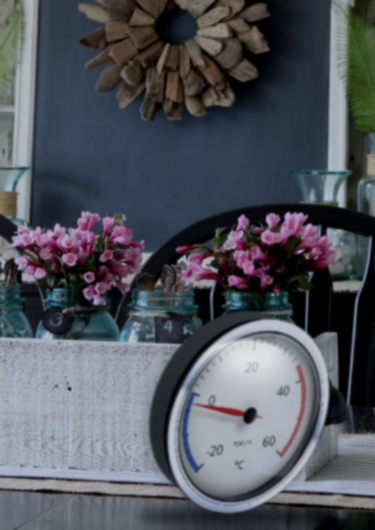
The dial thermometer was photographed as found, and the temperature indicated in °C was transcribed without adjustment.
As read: -2 °C
